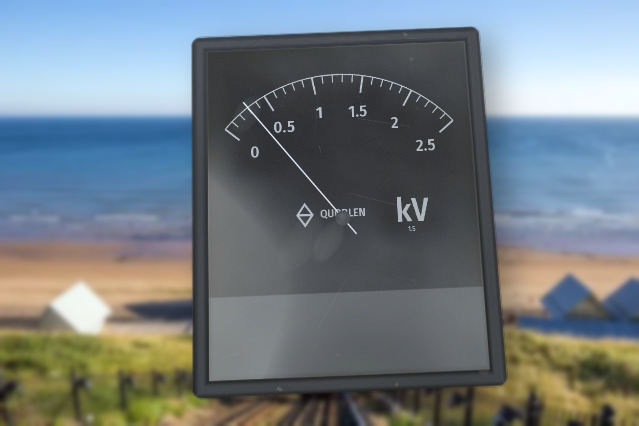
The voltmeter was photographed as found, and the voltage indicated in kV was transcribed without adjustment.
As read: 0.3 kV
